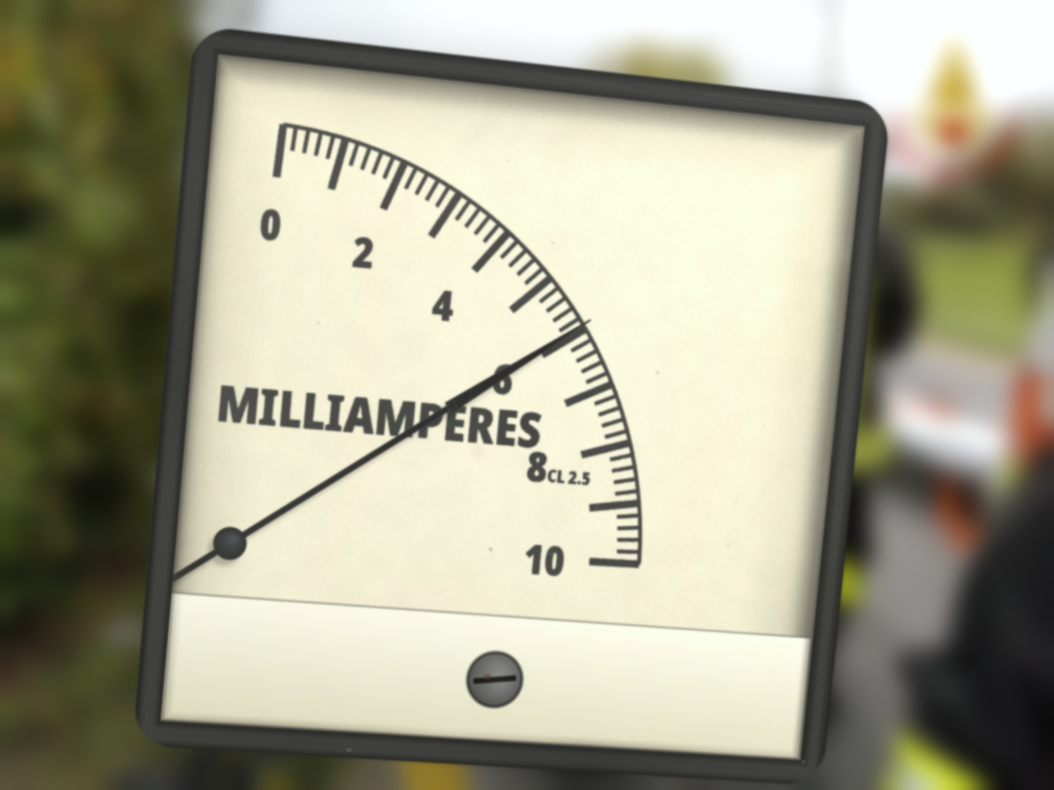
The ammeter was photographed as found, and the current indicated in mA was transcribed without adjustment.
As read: 5.9 mA
